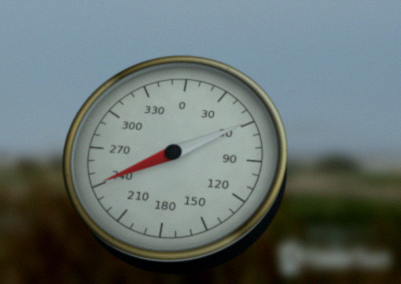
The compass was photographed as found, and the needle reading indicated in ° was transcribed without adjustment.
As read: 240 °
